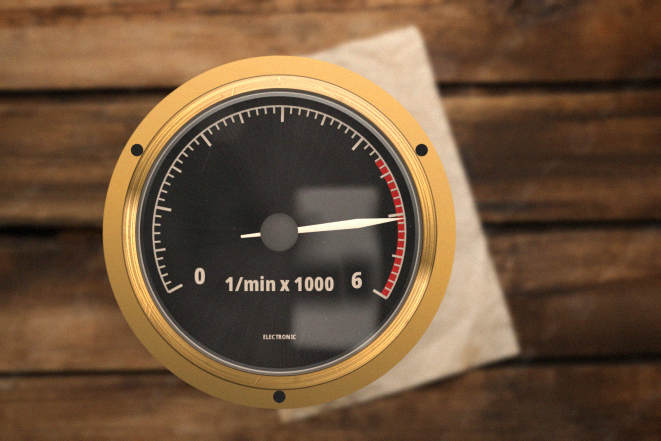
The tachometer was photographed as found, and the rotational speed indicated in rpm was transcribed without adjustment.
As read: 5050 rpm
